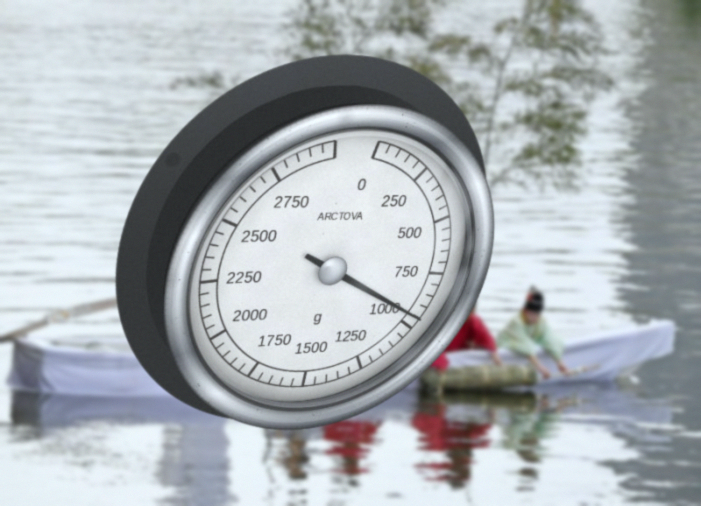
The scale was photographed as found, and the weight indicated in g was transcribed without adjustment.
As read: 950 g
